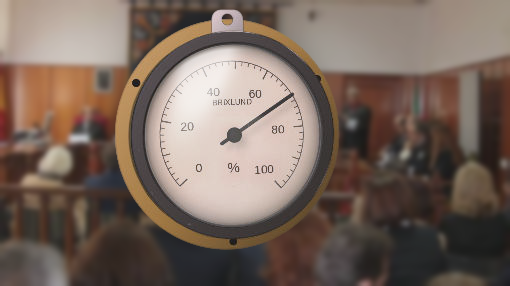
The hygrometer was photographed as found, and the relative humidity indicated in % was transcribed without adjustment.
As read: 70 %
